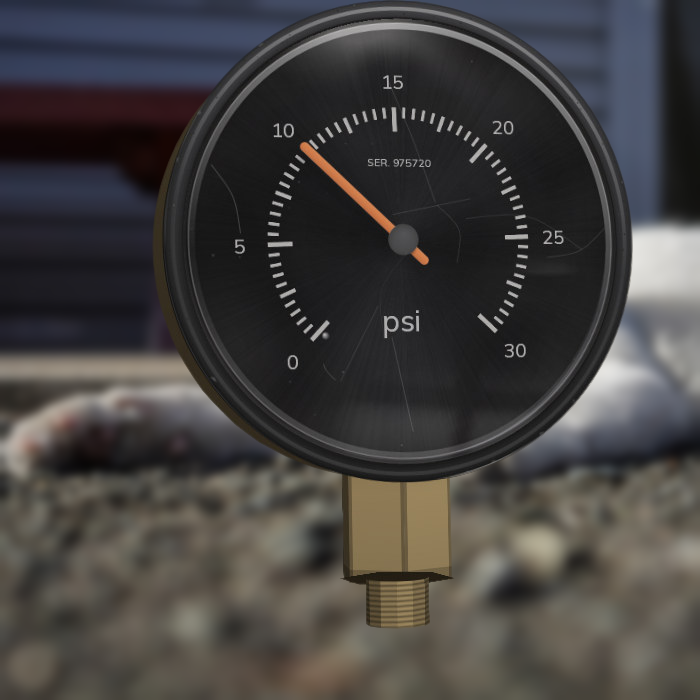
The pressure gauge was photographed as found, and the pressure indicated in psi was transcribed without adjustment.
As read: 10 psi
